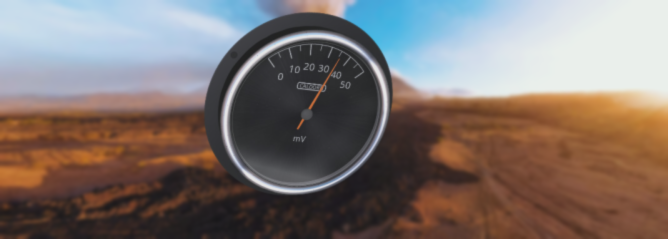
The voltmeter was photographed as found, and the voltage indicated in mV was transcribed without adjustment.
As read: 35 mV
